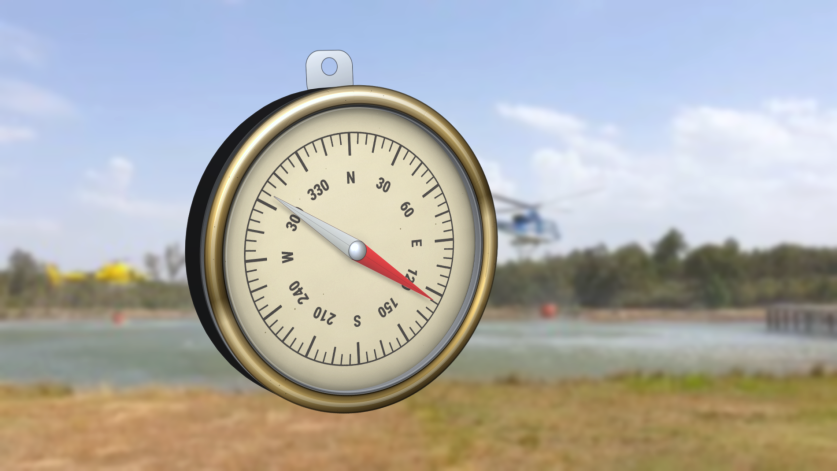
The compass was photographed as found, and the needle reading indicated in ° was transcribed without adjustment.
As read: 125 °
